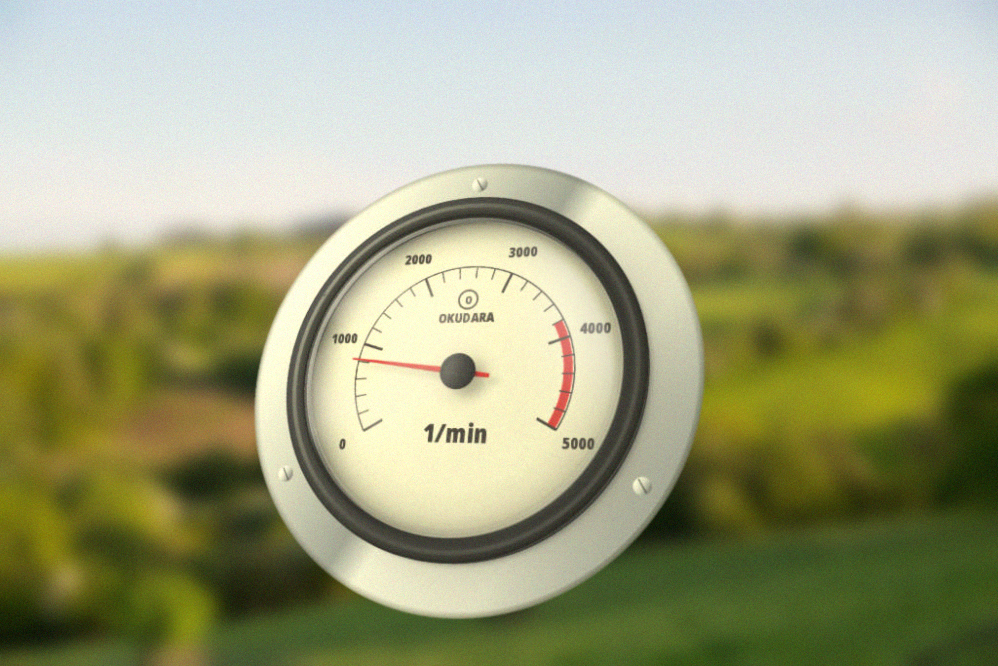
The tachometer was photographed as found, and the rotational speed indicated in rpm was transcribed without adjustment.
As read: 800 rpm
